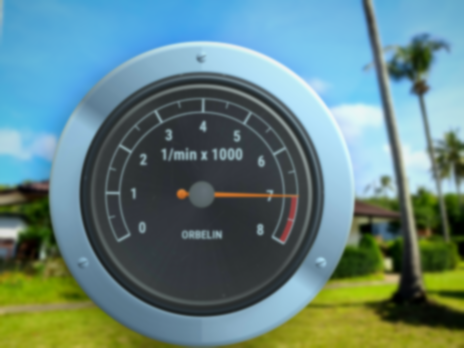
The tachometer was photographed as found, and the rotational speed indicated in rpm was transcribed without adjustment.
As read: 7000 rpm
